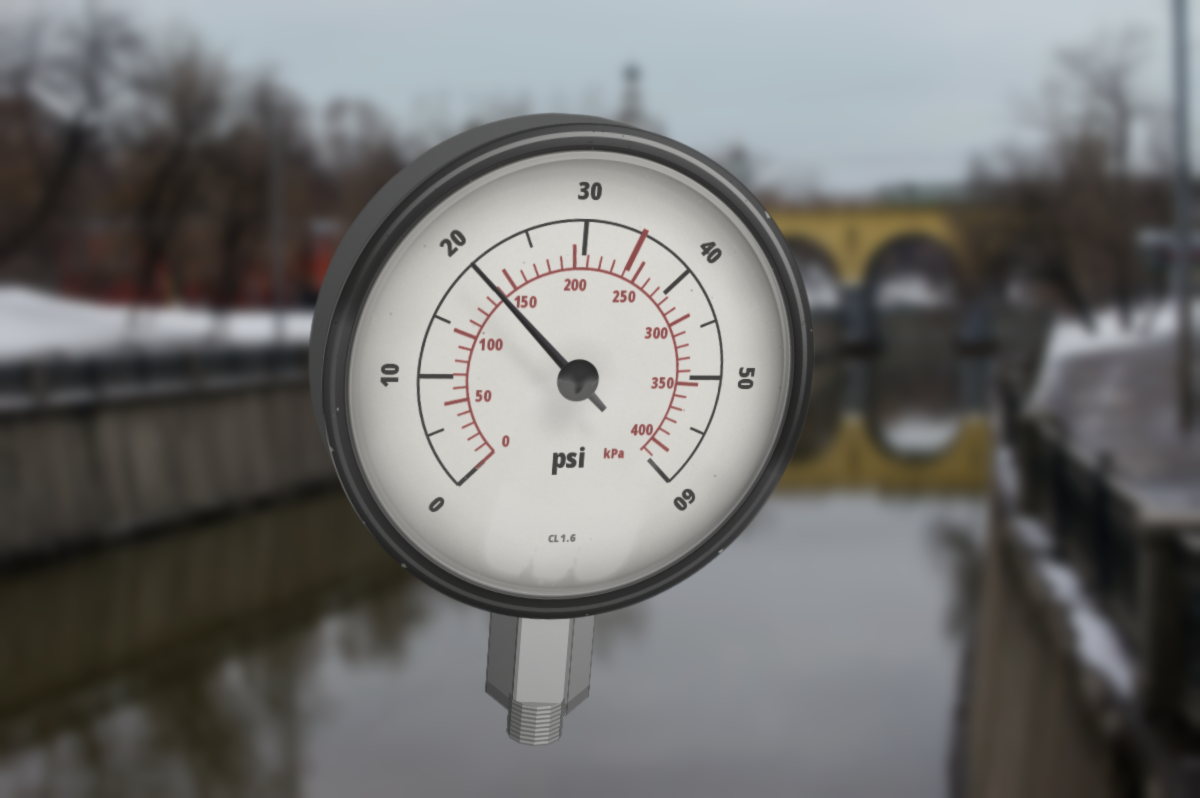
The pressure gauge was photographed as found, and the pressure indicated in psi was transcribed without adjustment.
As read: 20 psi
